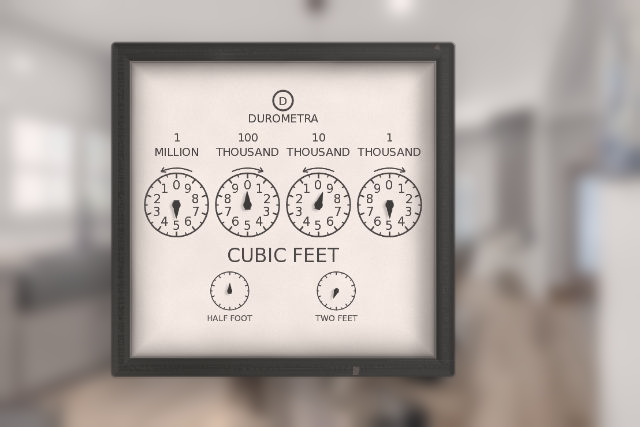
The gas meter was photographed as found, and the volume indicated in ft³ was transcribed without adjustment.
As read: 499500 ft³
